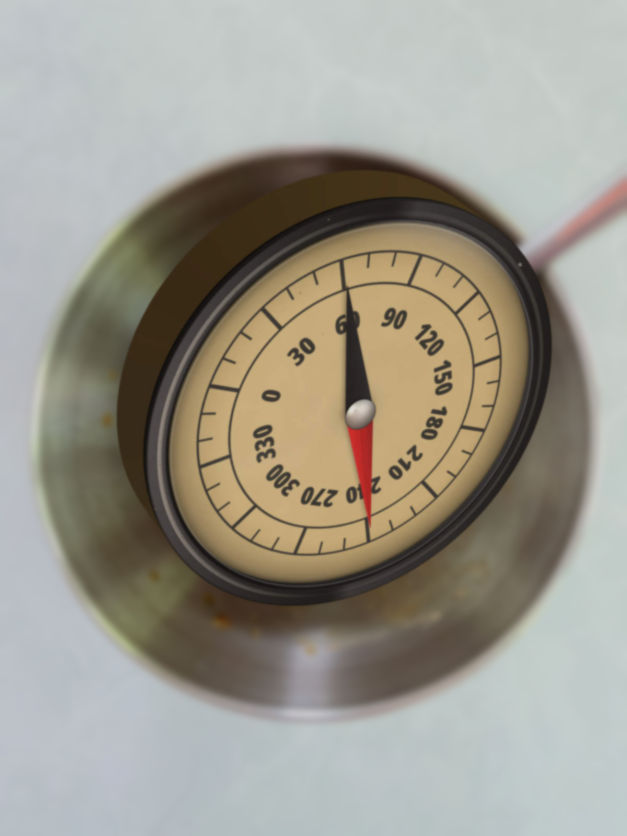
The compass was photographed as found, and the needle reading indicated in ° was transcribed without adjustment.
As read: 240 °
